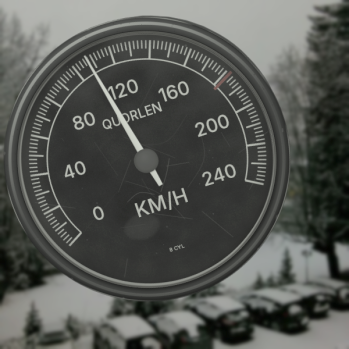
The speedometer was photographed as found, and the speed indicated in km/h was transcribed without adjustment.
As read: 108 km/h
